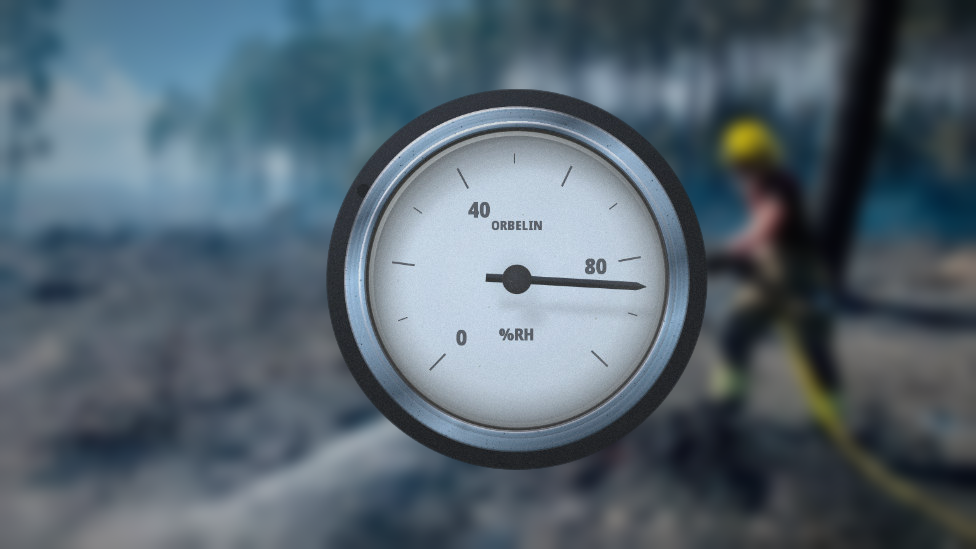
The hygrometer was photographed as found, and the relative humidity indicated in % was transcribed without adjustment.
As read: 85 %
